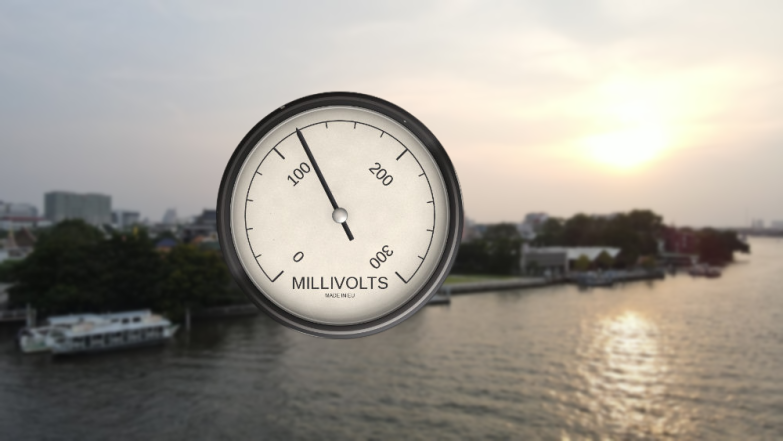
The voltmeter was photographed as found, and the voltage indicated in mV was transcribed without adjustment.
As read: 120 mV
